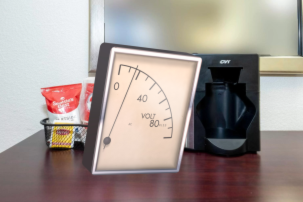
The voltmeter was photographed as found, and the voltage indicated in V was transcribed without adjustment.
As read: 15 V
